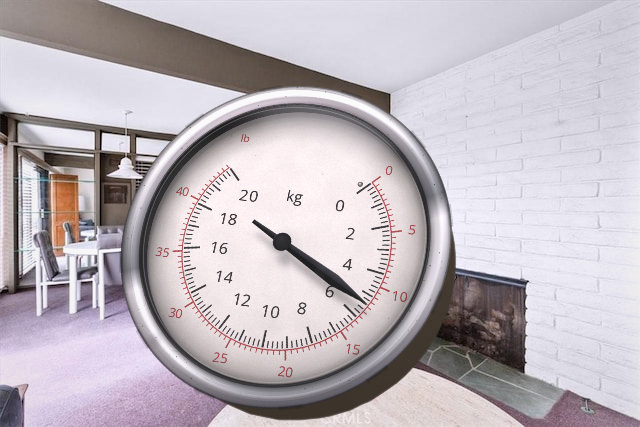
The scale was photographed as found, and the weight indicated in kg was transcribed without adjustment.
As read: 5.4 kg
